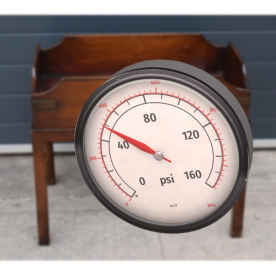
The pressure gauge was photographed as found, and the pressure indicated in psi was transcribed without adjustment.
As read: 50 psi
